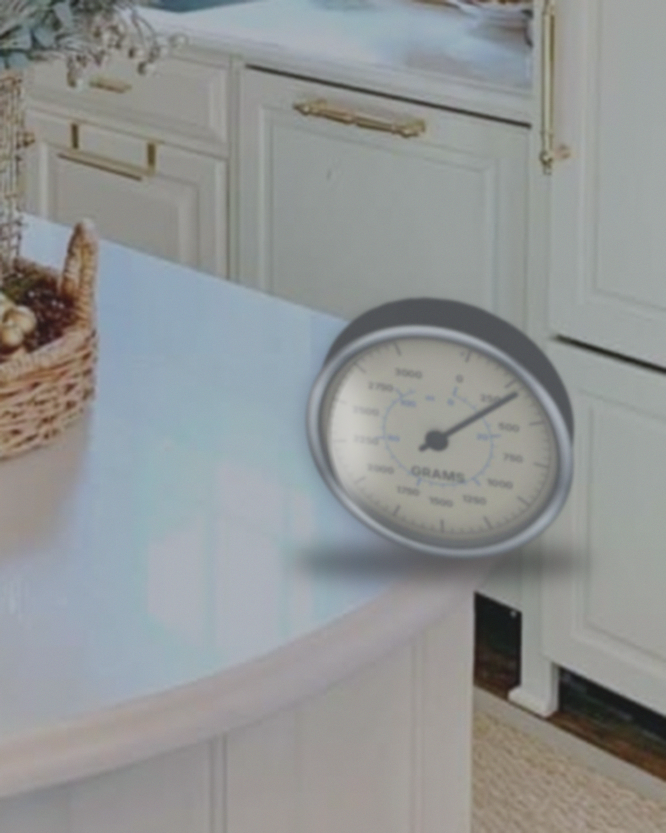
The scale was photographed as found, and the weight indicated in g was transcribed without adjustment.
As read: 300 g
